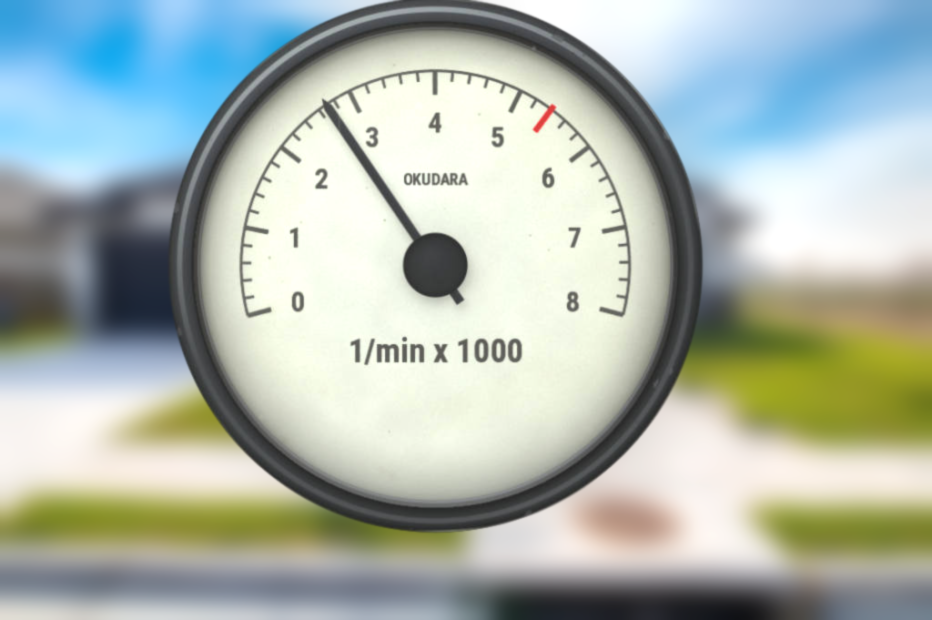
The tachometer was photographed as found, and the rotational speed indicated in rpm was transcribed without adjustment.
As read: 2700 rpm
